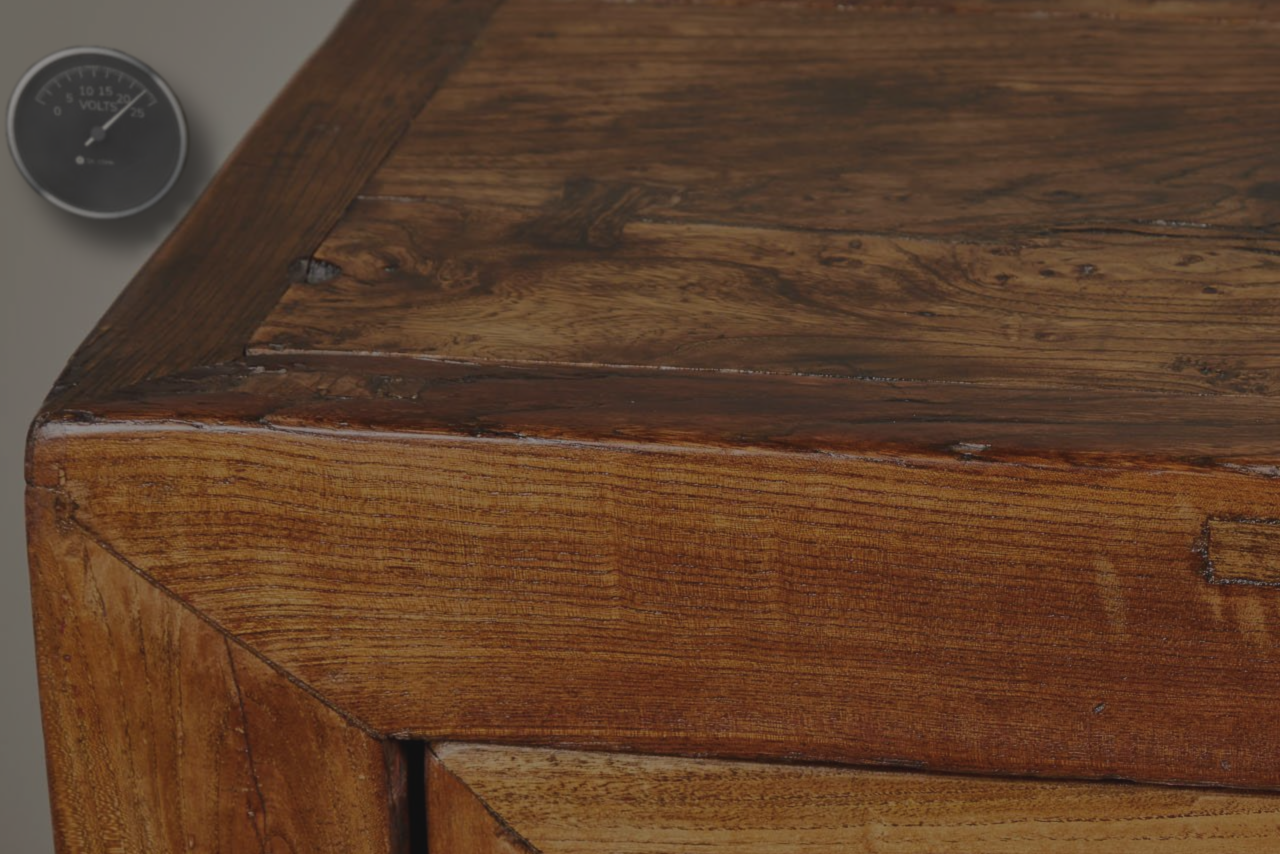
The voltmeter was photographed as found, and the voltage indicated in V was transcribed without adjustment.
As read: 22.5 V
